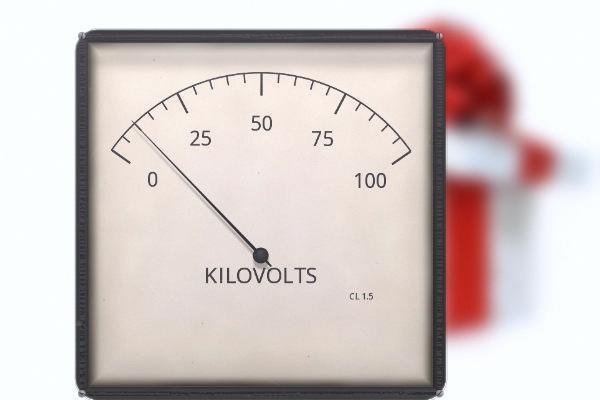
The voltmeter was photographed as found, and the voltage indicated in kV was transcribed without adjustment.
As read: 10 kV
